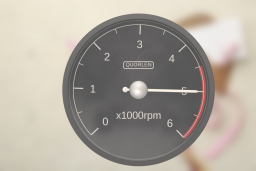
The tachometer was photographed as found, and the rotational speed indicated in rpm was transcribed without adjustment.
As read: 5000 rpm
